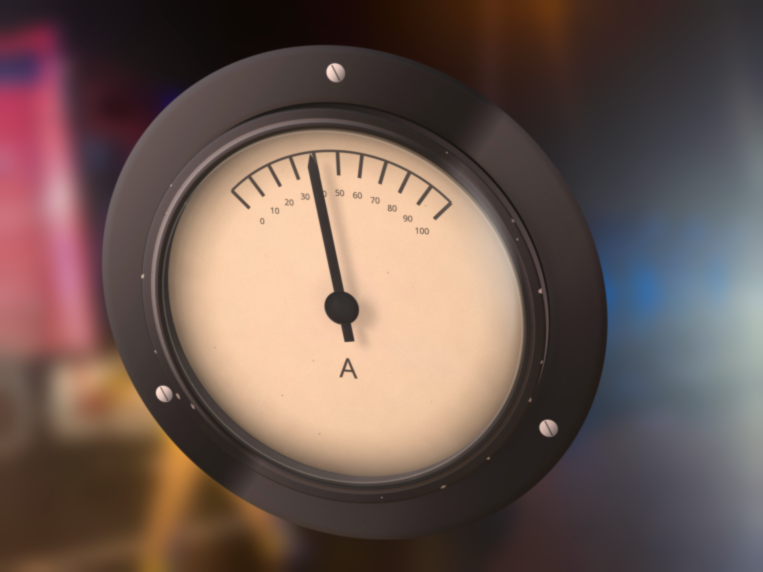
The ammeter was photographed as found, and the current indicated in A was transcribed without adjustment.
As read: 40 A
